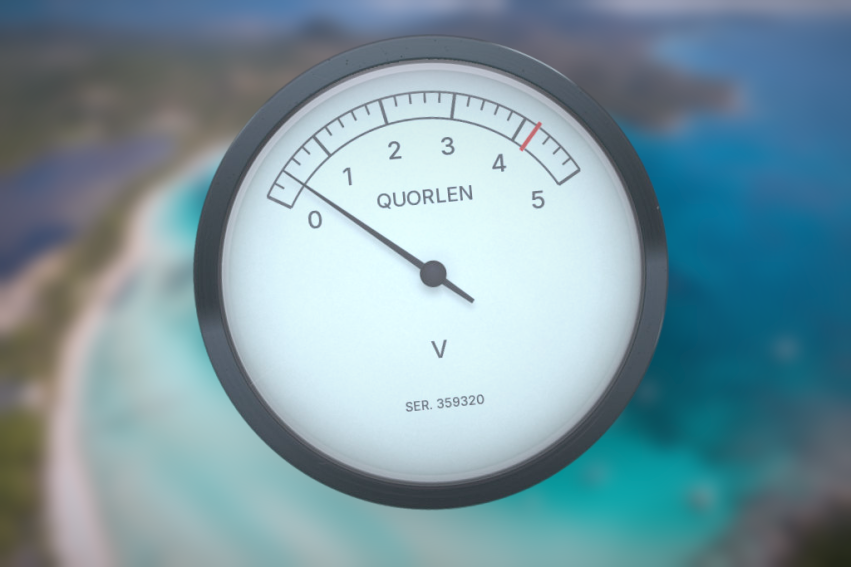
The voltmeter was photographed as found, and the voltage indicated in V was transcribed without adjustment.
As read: 0.4 V
